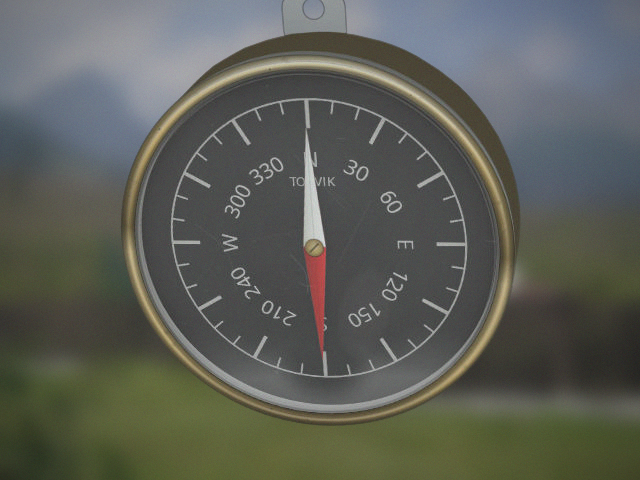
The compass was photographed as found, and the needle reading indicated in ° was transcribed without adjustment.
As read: 180 °
